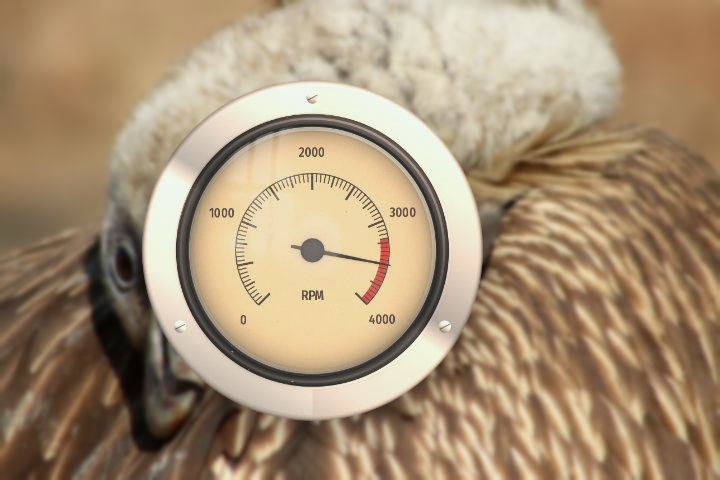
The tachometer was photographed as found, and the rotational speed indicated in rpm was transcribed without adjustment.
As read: 3500 rpm
